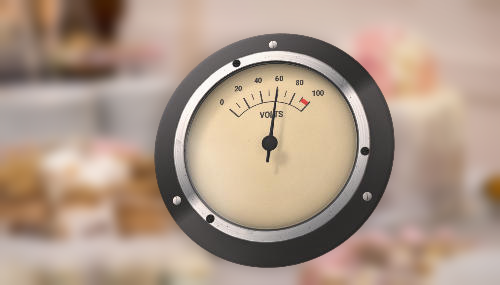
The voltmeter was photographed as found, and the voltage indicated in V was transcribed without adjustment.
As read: 60 V
